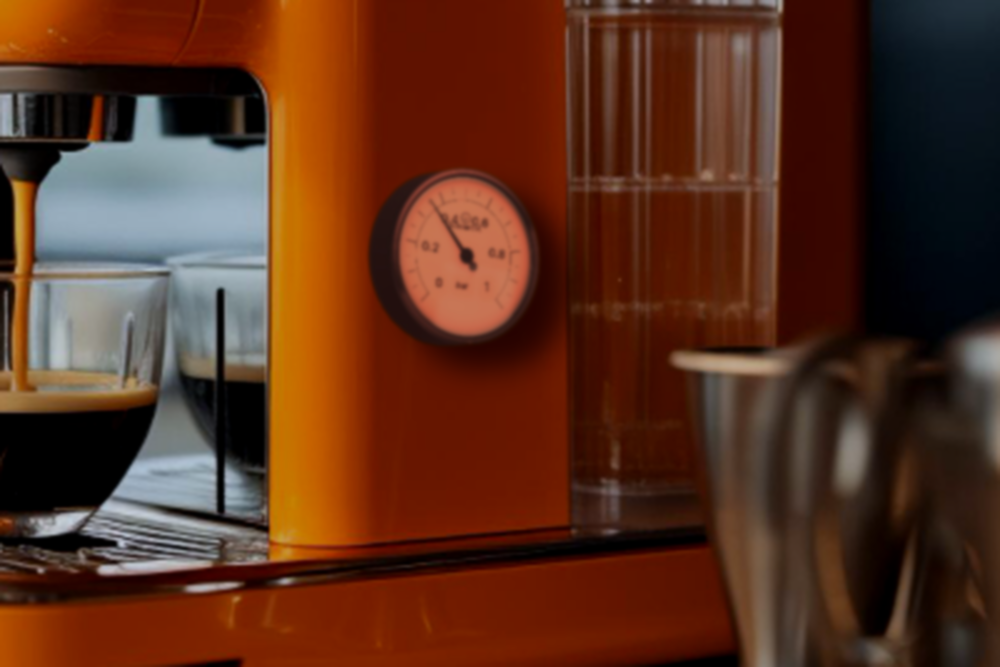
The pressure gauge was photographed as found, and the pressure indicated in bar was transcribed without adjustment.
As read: 0.35 bar
